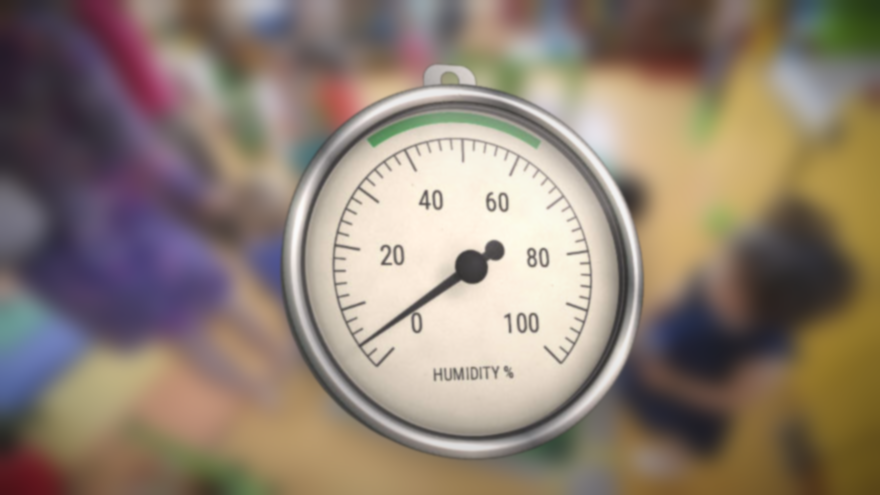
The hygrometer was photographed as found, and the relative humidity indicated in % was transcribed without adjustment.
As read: 4 %
